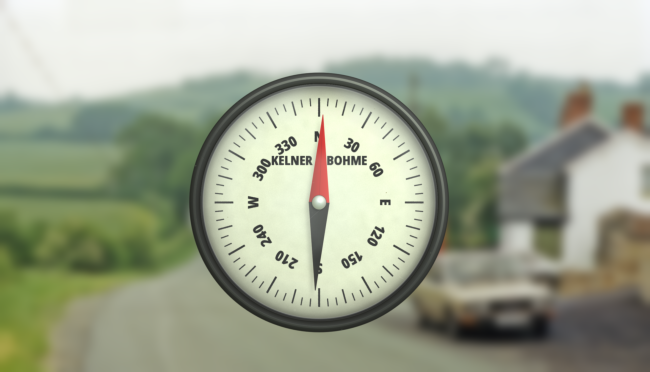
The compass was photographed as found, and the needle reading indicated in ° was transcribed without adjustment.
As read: 2.5 °
